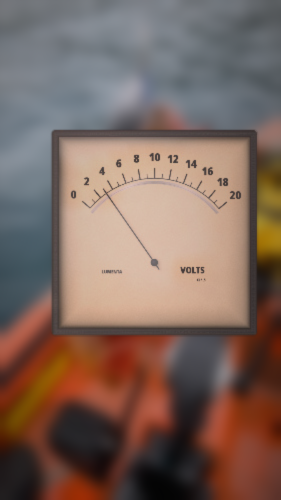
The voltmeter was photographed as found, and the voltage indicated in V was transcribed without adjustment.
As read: 3 V
